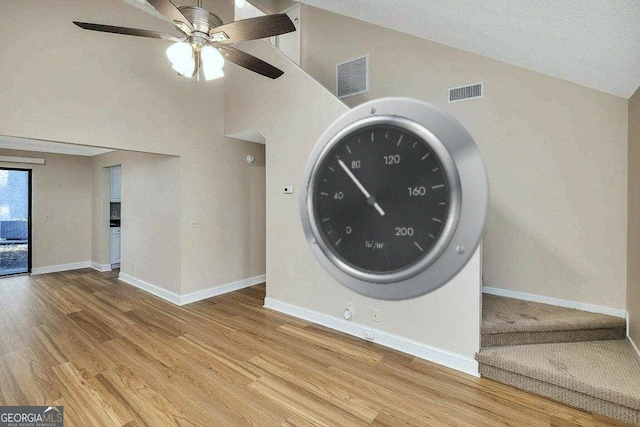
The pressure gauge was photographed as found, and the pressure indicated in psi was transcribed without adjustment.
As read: 70 psi
